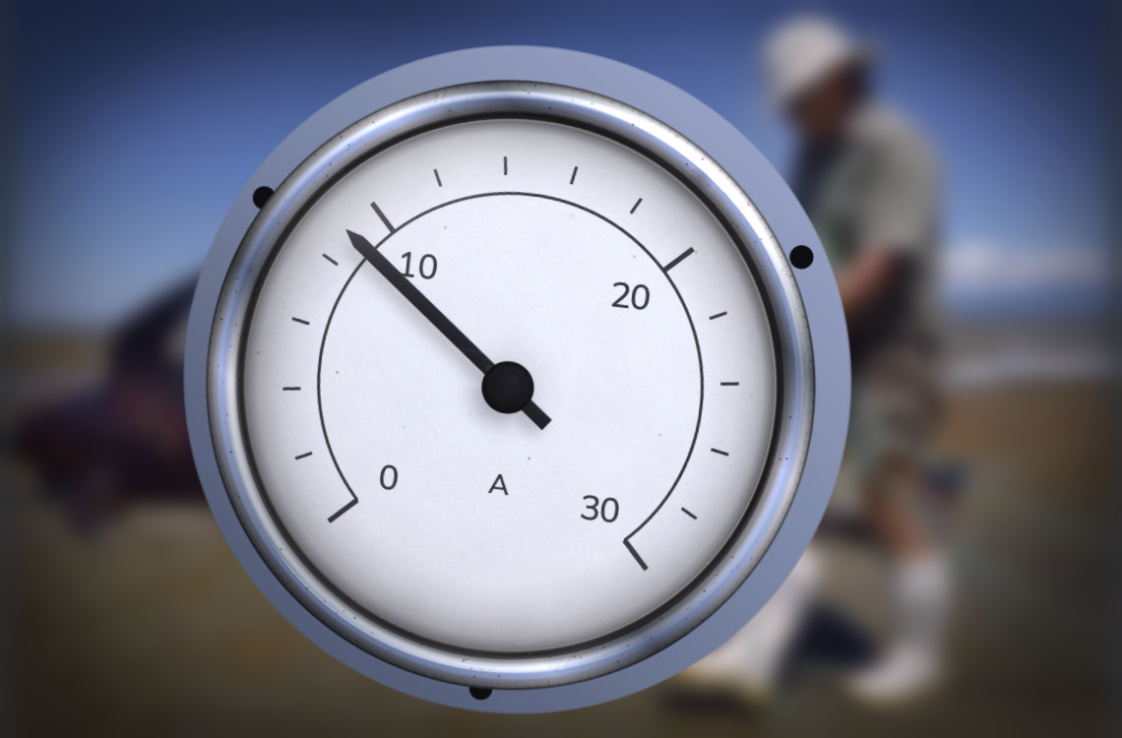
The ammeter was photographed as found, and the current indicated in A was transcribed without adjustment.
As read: 9 A
